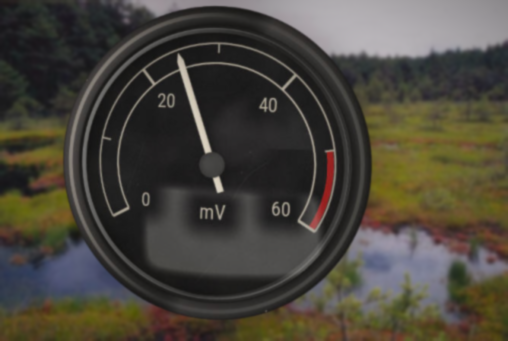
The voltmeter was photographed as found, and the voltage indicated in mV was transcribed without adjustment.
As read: 25 mV
